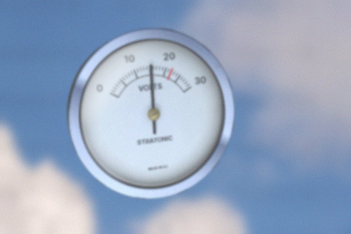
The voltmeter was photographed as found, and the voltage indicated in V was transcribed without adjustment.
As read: 15 V
